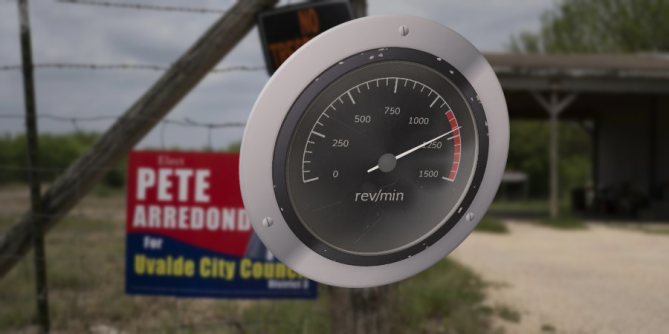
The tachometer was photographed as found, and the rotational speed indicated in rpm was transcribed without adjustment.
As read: 1200 rpm
